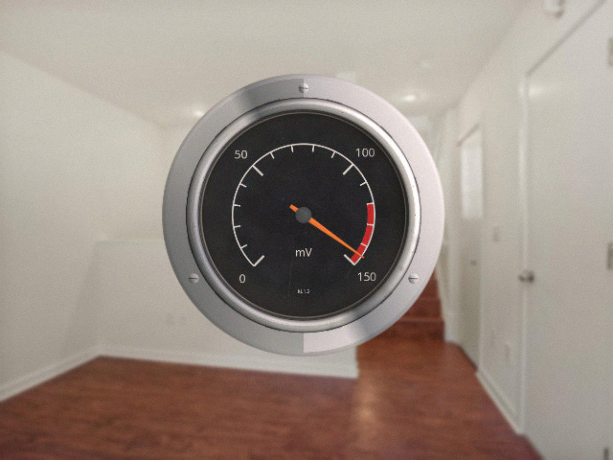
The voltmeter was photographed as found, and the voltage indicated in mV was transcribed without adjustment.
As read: 145 mV
